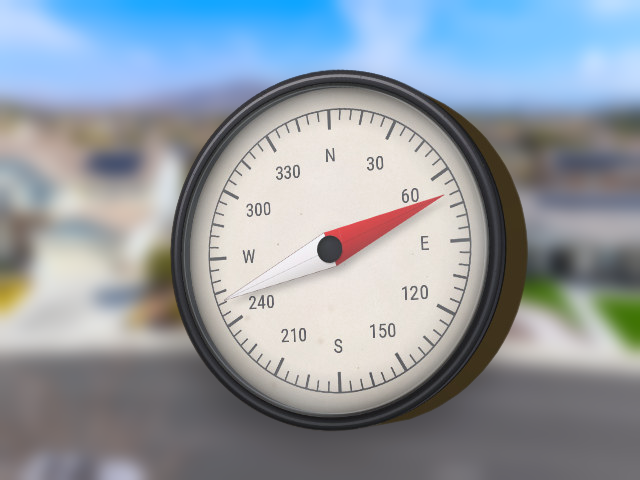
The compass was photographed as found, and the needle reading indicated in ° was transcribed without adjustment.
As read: 70 °
